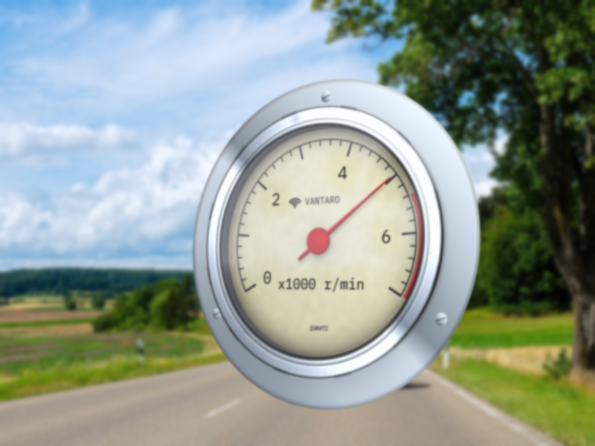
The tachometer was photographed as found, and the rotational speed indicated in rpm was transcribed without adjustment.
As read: 5000 rpm
